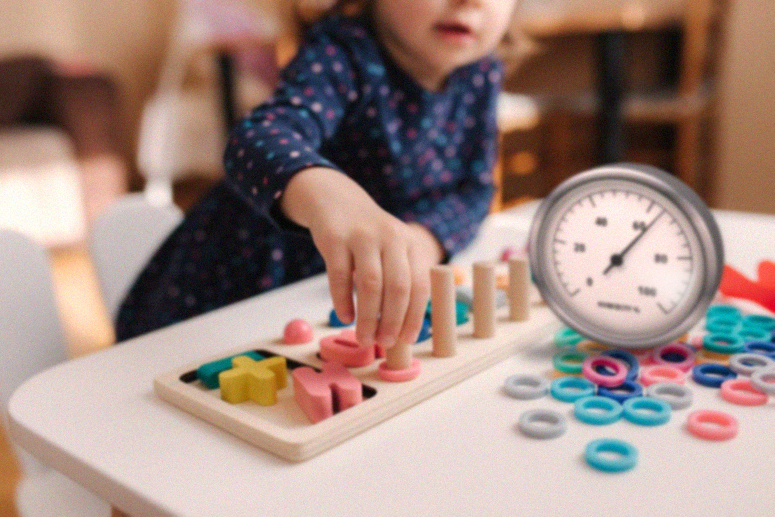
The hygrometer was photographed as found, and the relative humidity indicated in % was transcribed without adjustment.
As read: 64 %
